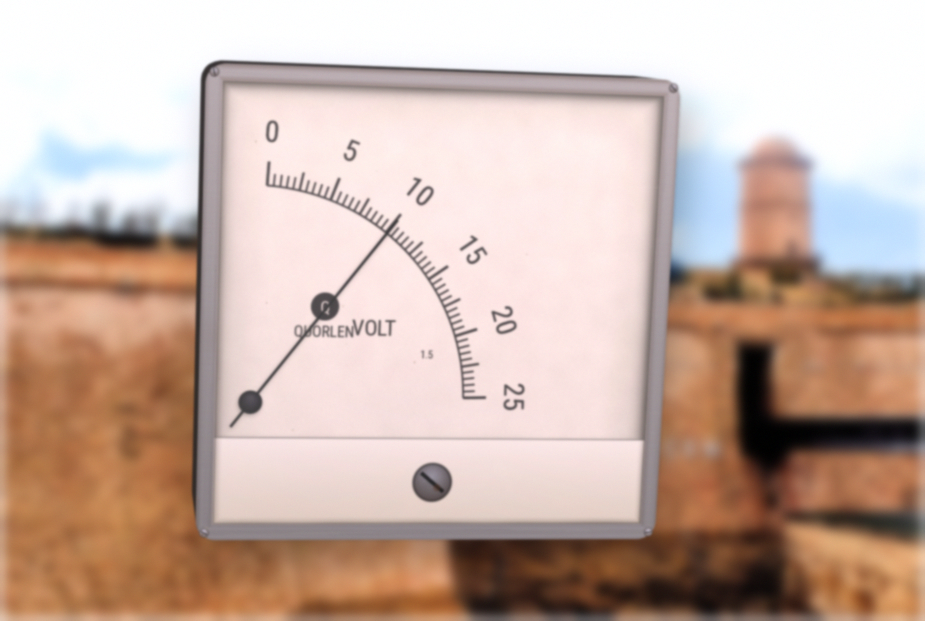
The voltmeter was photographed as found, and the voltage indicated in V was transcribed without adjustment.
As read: 10 V
